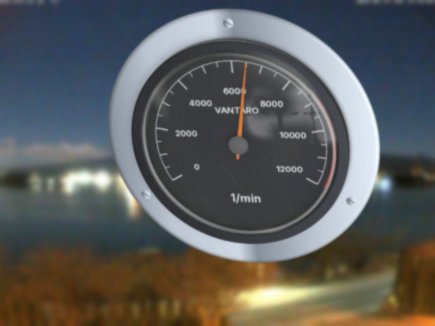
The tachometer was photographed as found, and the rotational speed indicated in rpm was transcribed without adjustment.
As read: 6500 rpm
